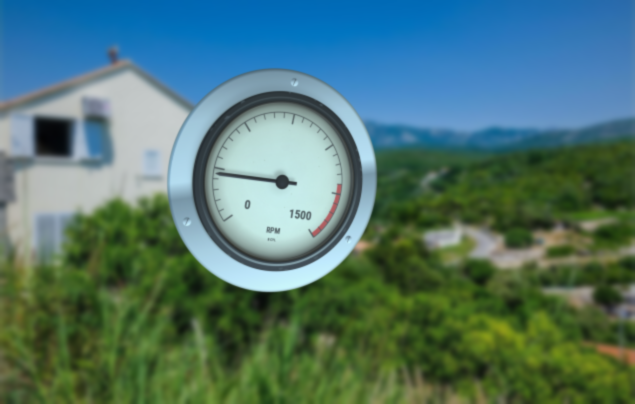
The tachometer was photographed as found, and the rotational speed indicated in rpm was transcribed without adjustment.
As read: 225 rpm
